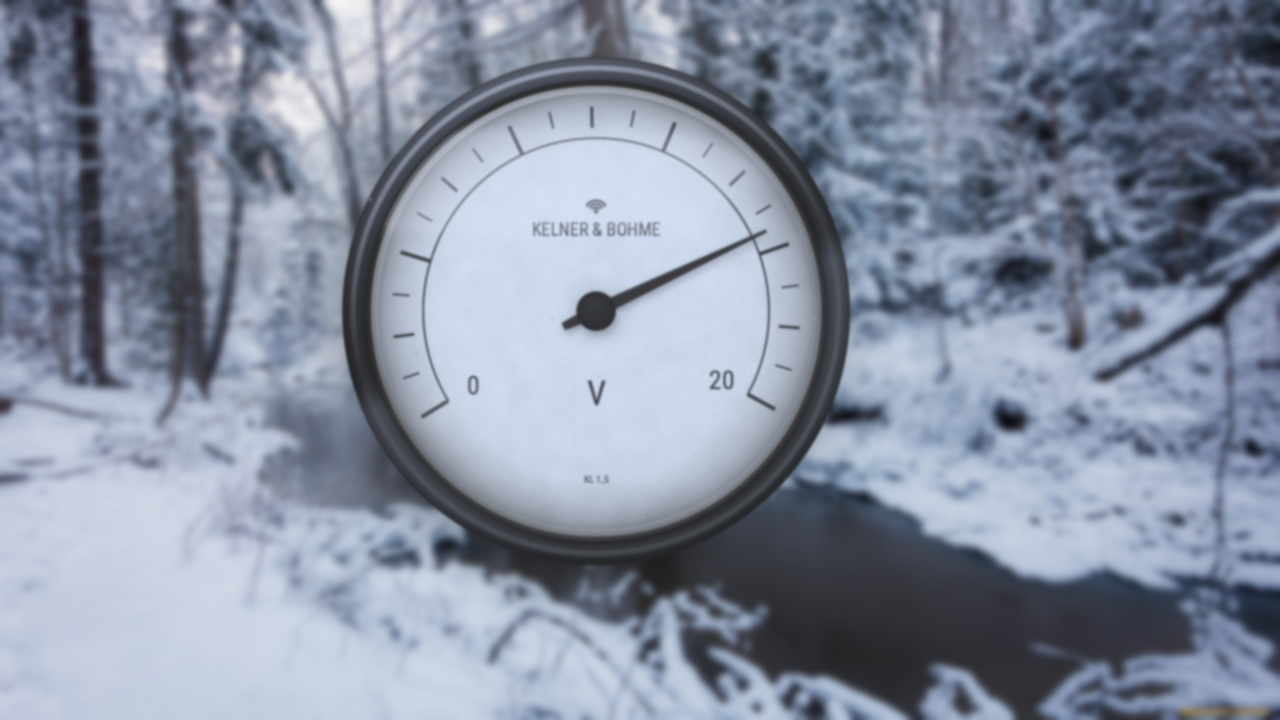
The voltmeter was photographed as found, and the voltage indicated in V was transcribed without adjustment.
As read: 15.5 V
